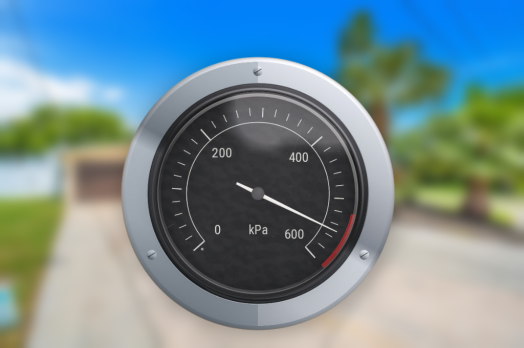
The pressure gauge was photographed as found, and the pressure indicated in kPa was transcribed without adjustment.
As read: 550 kPa
